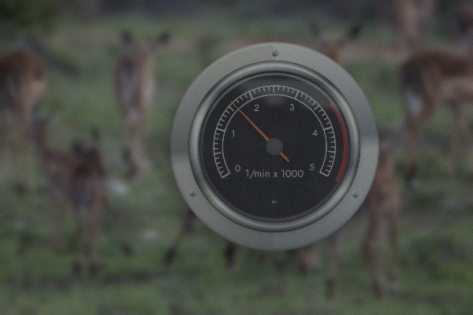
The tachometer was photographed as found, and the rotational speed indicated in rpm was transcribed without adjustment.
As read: 1600 rpm
